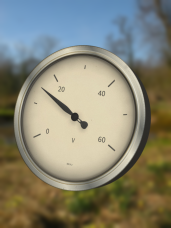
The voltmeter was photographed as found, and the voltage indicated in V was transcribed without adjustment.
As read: 15 V
